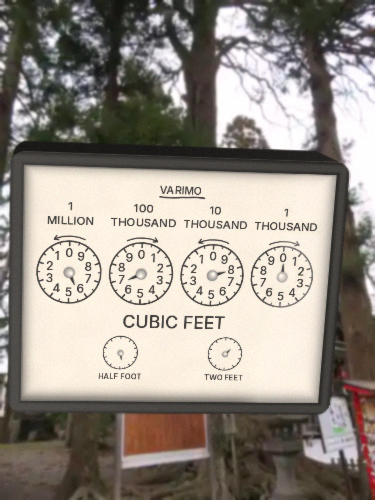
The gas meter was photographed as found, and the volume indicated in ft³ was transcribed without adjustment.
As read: 568000 ft³
